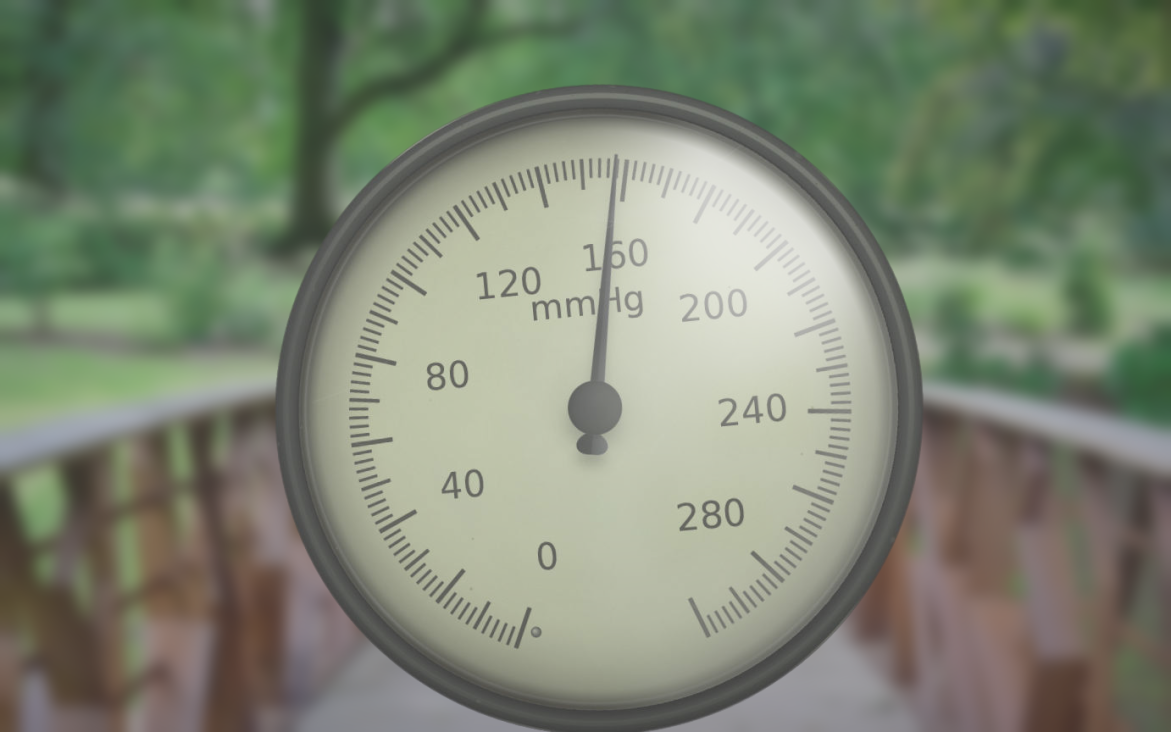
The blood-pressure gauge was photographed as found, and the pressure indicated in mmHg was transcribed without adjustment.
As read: 158 mmHg
